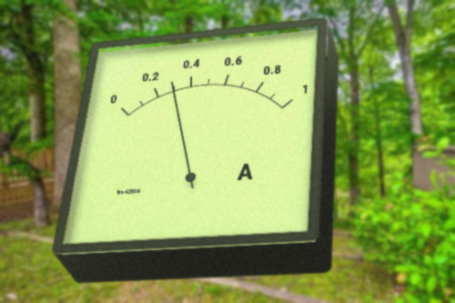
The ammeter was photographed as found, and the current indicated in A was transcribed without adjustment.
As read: 0.3 A
